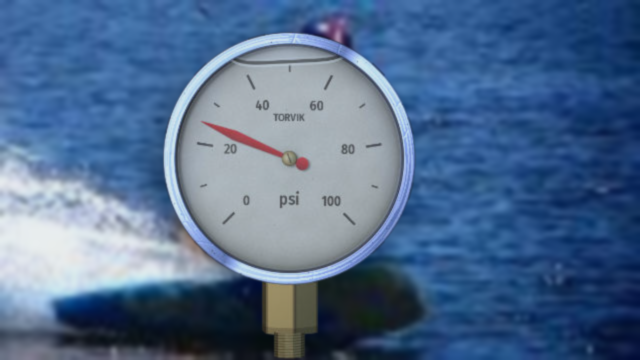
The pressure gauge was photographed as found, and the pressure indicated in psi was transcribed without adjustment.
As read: 25 psi
